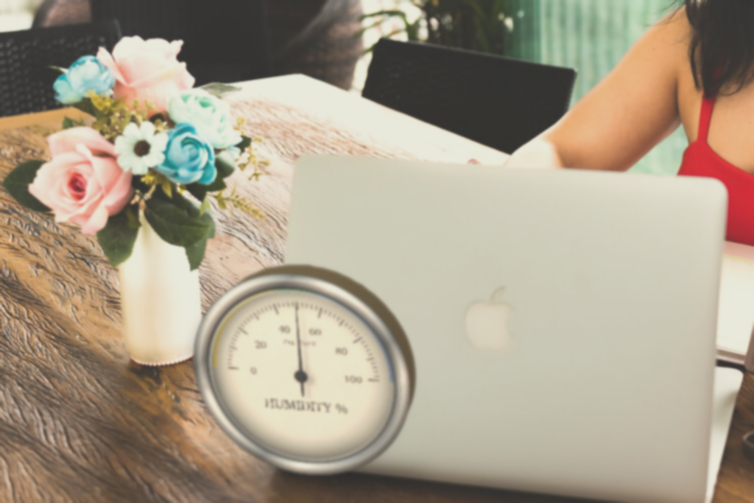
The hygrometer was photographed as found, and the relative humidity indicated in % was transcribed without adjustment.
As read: 50 %
